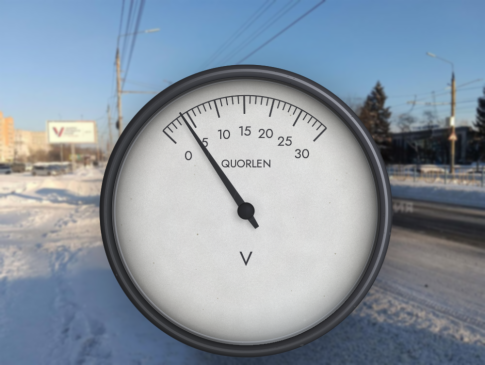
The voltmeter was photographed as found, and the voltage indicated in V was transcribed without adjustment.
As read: 4 V
